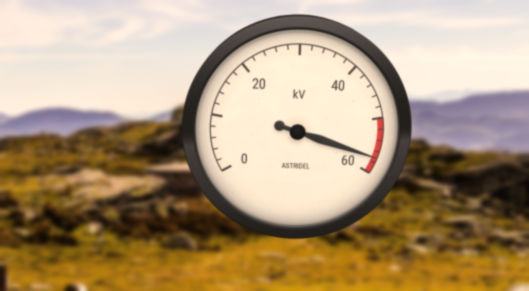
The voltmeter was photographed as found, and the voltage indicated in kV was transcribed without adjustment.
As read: 57 kV
